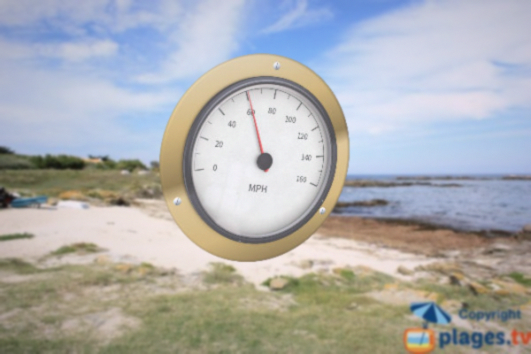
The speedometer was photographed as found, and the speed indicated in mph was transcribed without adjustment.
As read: 60 mph
